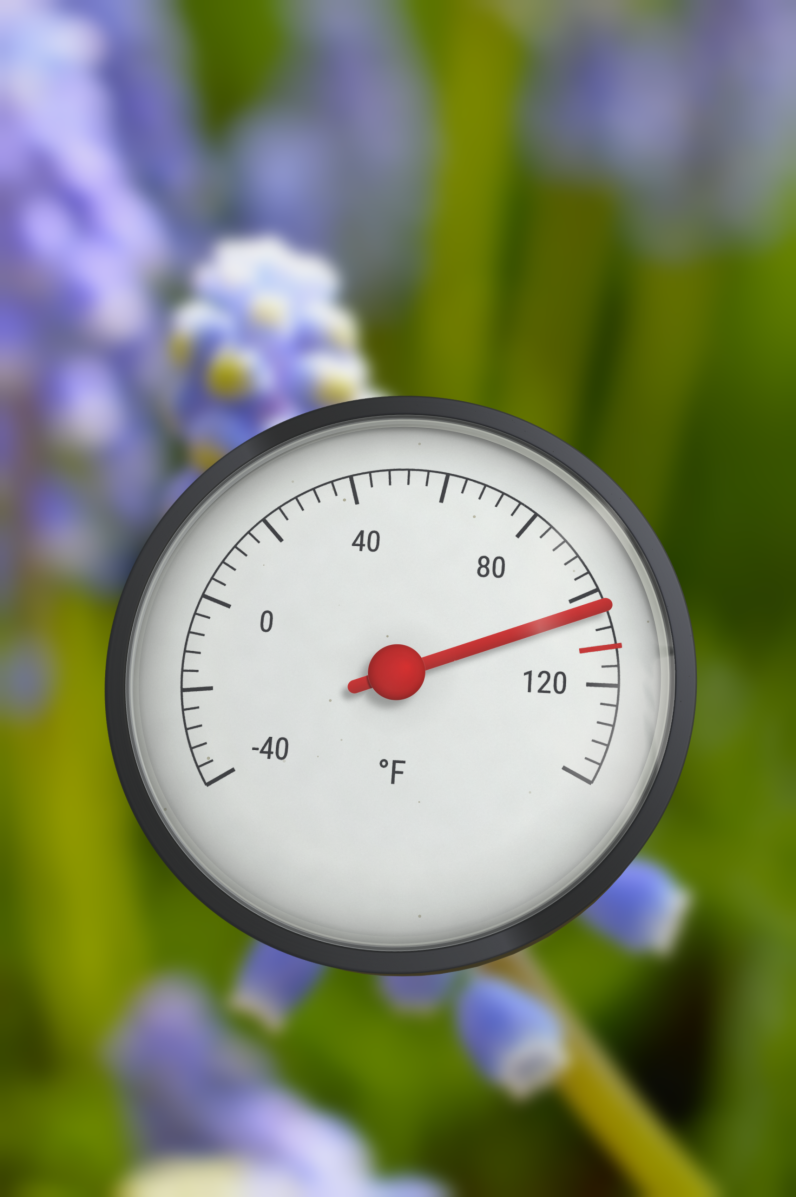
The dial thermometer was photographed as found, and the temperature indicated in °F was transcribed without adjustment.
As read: 104 °F
